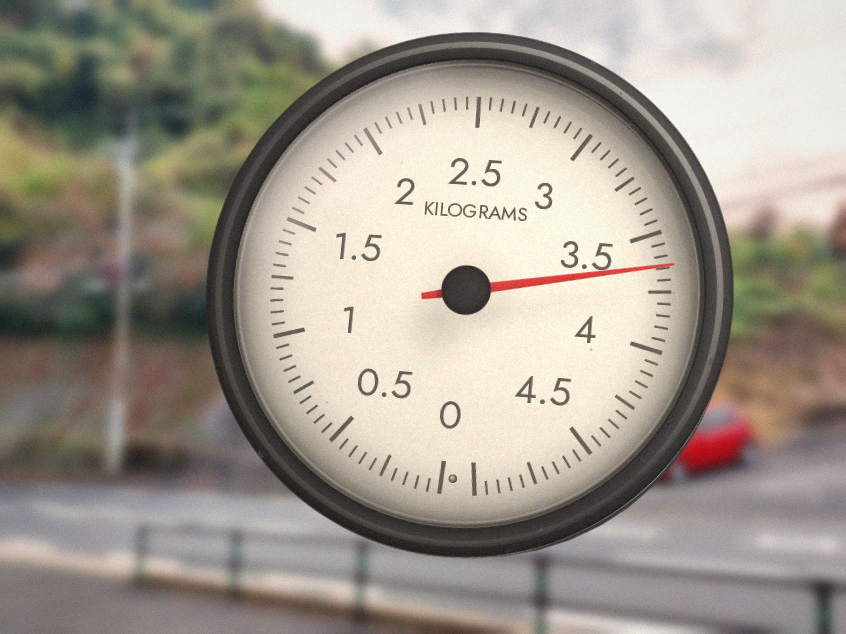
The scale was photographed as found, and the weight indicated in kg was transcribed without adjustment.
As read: 3.65 kg
